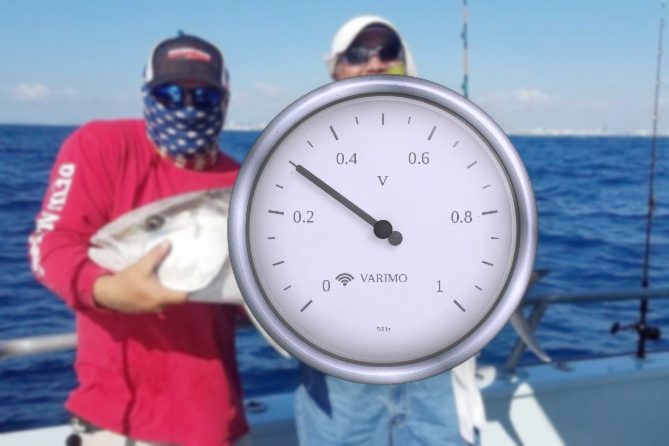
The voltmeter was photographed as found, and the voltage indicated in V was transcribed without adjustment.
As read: 0.3 V
